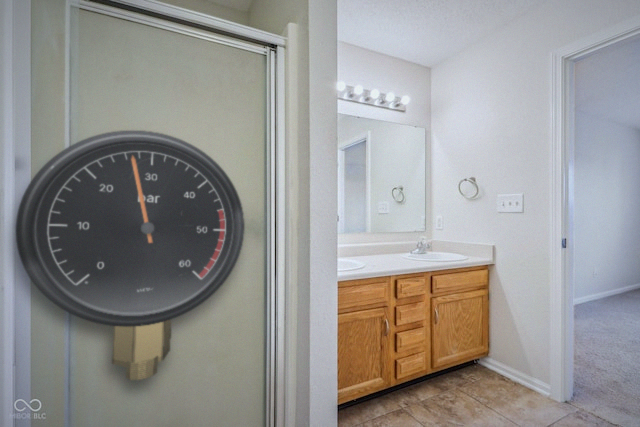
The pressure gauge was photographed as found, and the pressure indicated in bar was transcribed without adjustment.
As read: 27 bar
